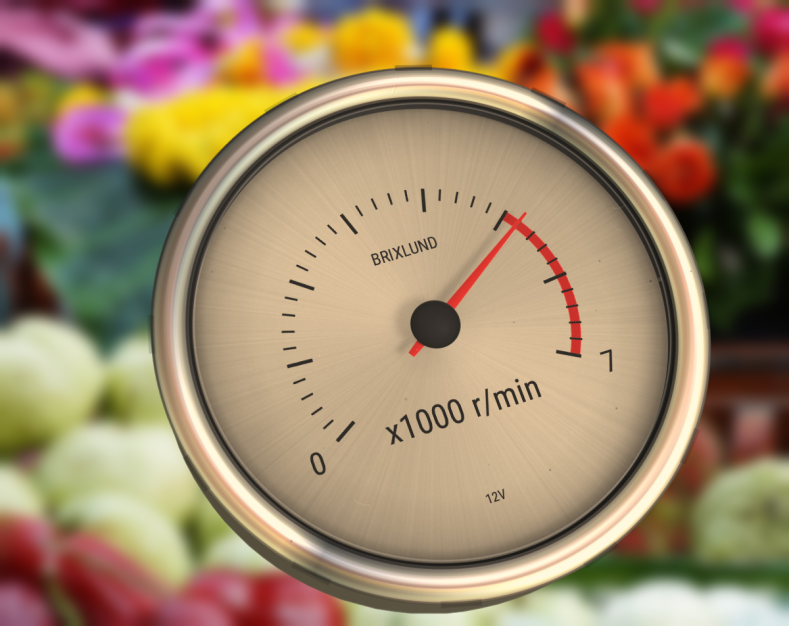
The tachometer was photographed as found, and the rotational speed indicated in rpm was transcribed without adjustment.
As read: 5200 rpm
